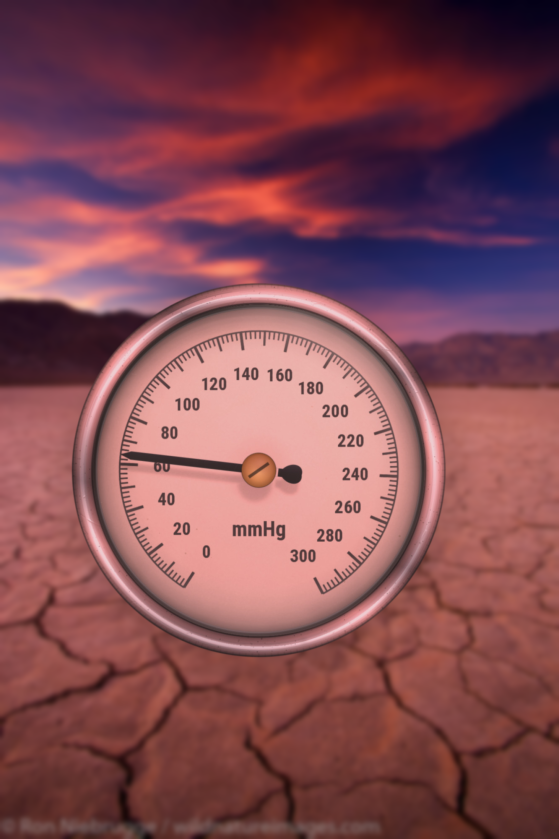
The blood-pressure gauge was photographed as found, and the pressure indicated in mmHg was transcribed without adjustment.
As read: 64 mmHg
